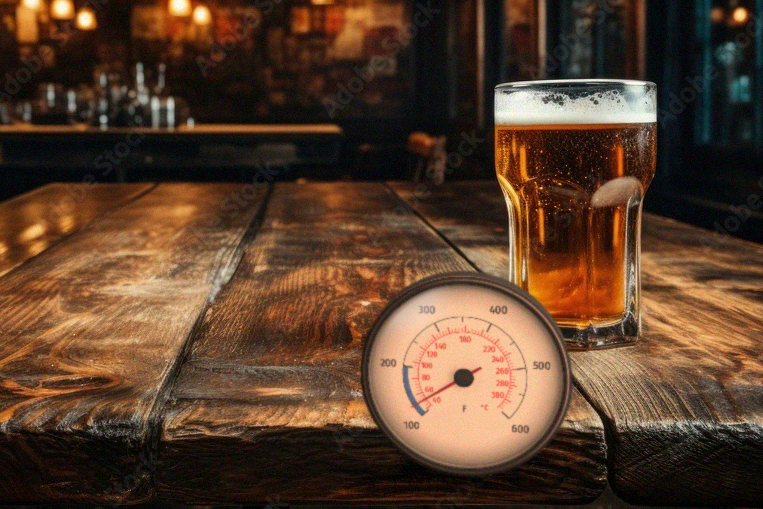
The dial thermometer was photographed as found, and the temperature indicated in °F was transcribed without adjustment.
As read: 125 °F
